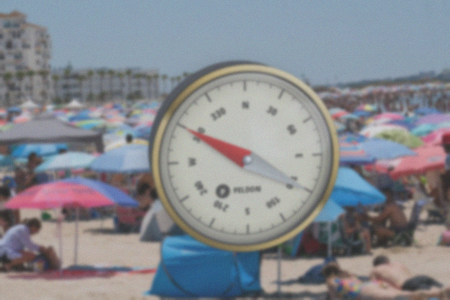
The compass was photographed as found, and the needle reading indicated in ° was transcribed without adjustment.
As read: 300 °
